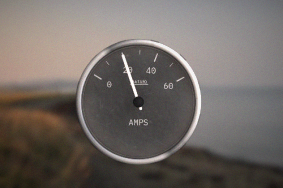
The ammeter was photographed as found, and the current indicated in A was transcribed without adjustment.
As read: 20 A
